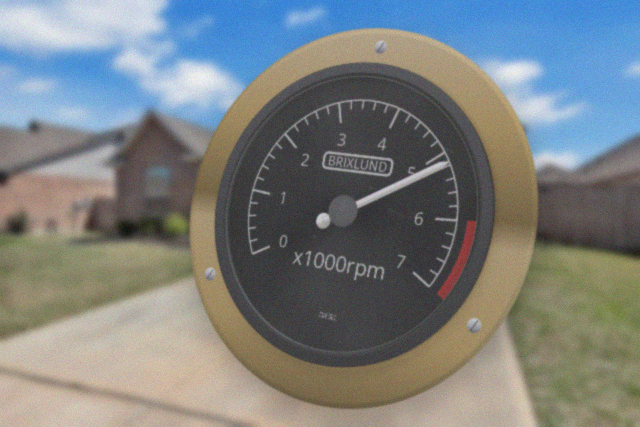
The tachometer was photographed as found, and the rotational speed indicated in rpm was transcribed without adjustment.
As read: 5200 rpm
